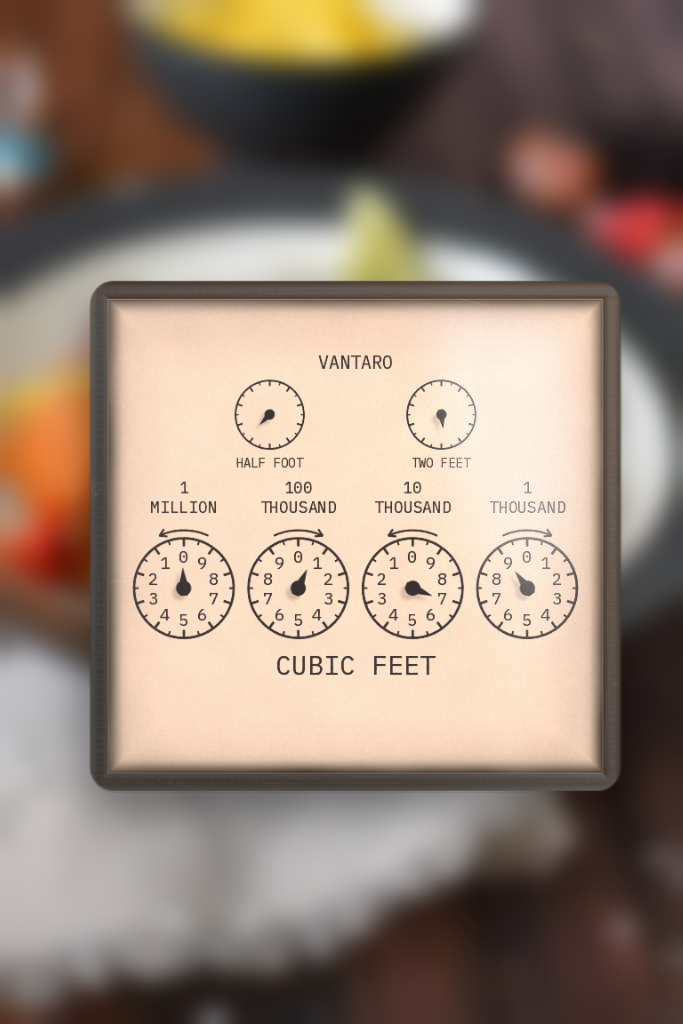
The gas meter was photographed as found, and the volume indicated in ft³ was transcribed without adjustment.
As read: 6900 ft³
